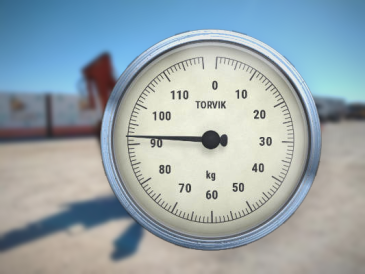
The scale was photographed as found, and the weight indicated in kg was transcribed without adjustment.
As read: 92 kg
